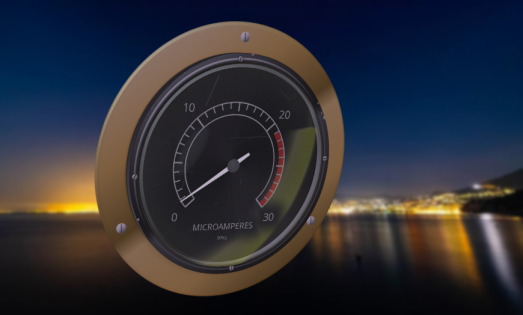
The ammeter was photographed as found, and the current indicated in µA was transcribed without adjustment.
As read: 1 µA
